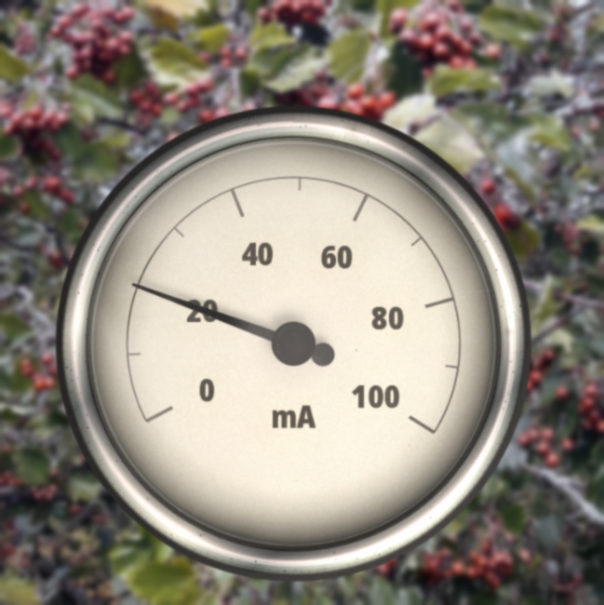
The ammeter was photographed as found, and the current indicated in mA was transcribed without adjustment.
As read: 20 mA
